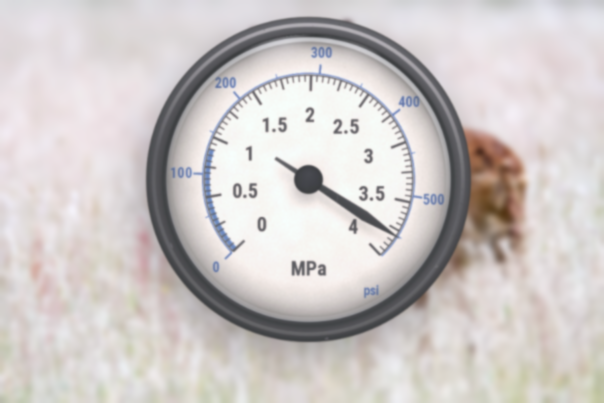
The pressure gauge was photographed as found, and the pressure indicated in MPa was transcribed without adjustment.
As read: 3.8 MPa
